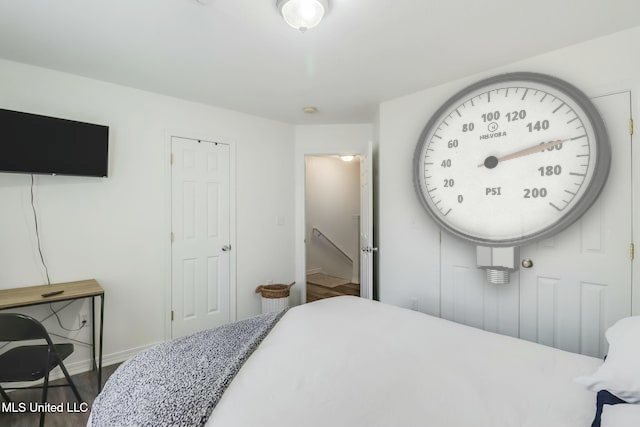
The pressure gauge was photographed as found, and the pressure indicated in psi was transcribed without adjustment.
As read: 160 psi
